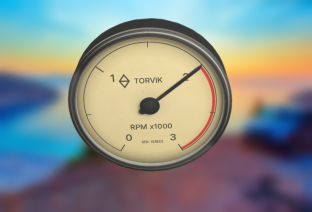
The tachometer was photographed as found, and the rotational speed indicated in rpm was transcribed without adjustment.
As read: 2000 rpm
